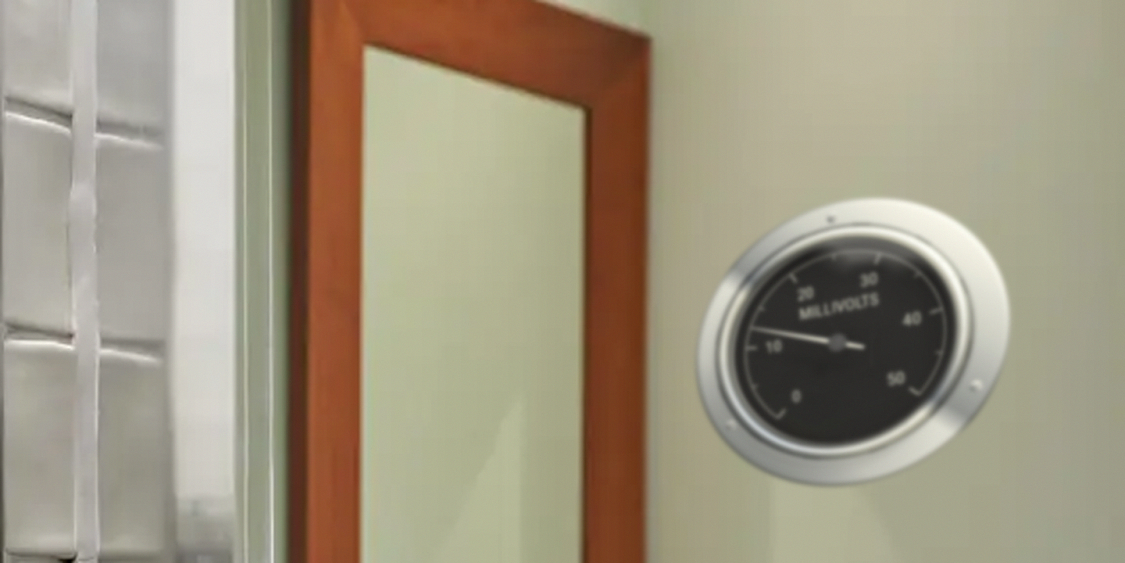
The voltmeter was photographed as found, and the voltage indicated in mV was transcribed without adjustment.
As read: 12.5 mV
